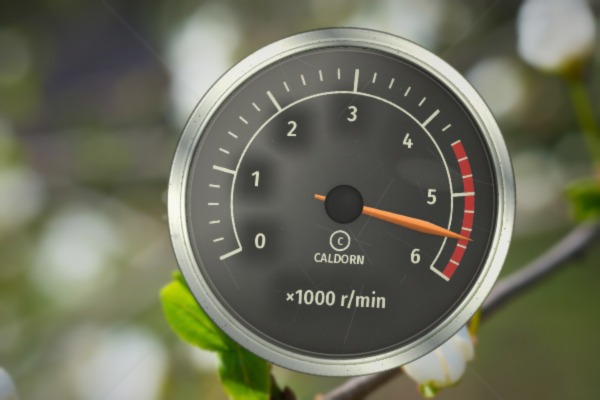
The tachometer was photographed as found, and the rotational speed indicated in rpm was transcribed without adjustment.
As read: 5500 rpm
